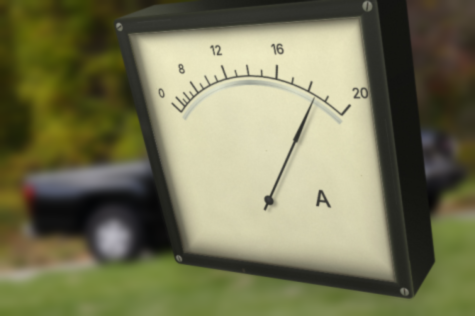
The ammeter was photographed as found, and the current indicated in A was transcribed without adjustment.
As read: 18.5 A
